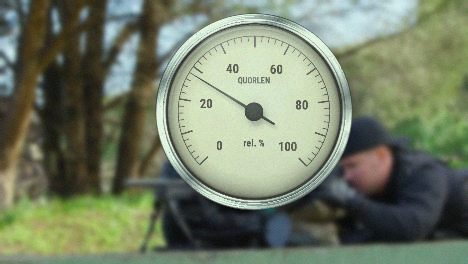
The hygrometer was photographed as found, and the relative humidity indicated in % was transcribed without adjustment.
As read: 28 %
